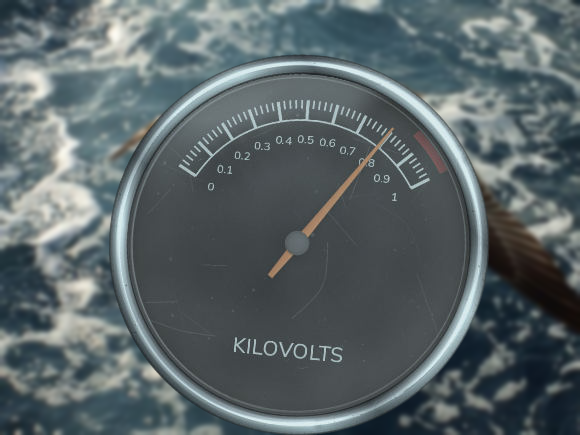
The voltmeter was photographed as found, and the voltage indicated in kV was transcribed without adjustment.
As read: 0.8 kV
